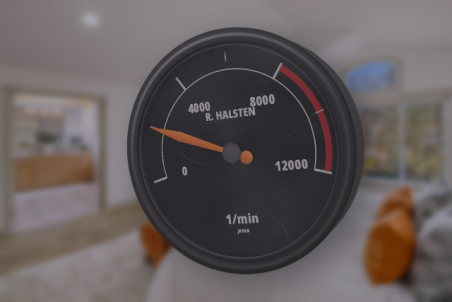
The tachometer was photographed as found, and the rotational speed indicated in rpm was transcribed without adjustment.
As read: 2000 rpm
